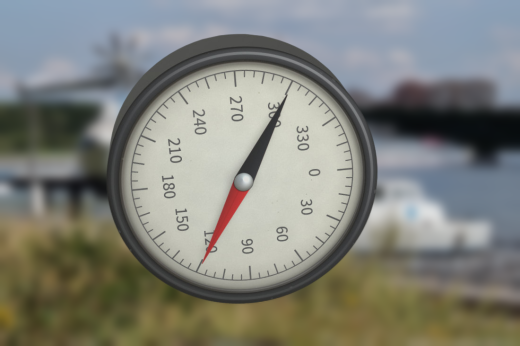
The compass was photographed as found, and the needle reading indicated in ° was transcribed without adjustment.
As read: 120 °
